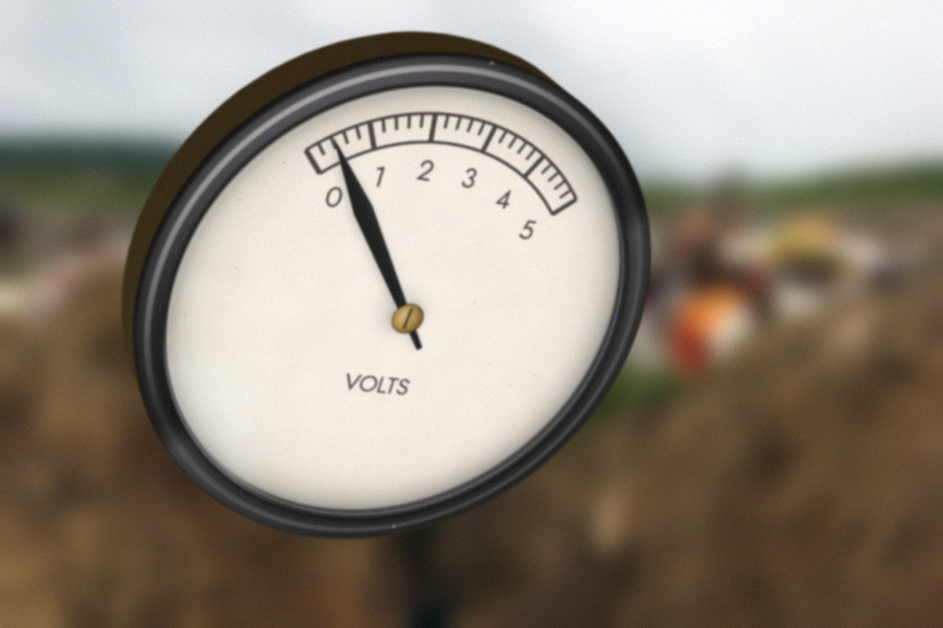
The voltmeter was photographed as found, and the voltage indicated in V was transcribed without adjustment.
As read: 0.4 V
